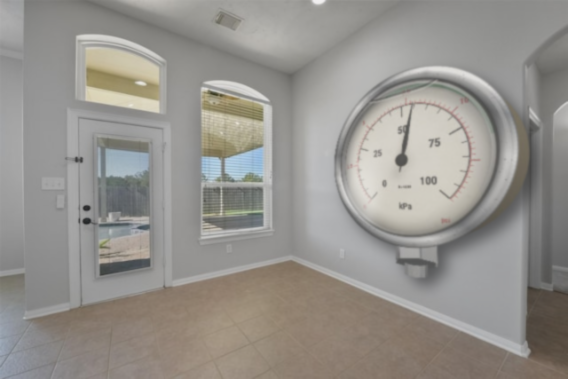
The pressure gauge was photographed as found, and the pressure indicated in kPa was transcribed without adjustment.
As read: 55 kPa
